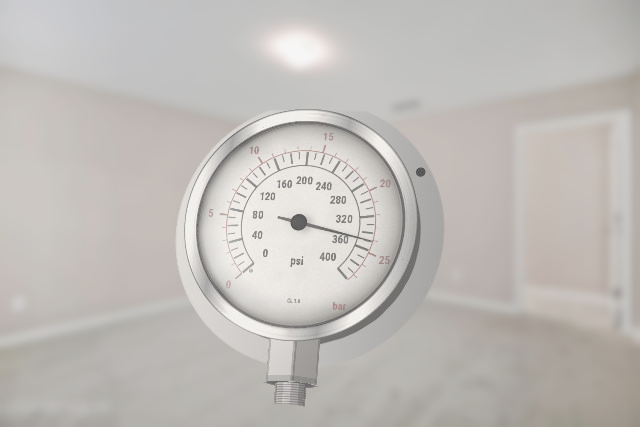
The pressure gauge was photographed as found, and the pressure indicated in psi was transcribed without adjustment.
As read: 350 psi
